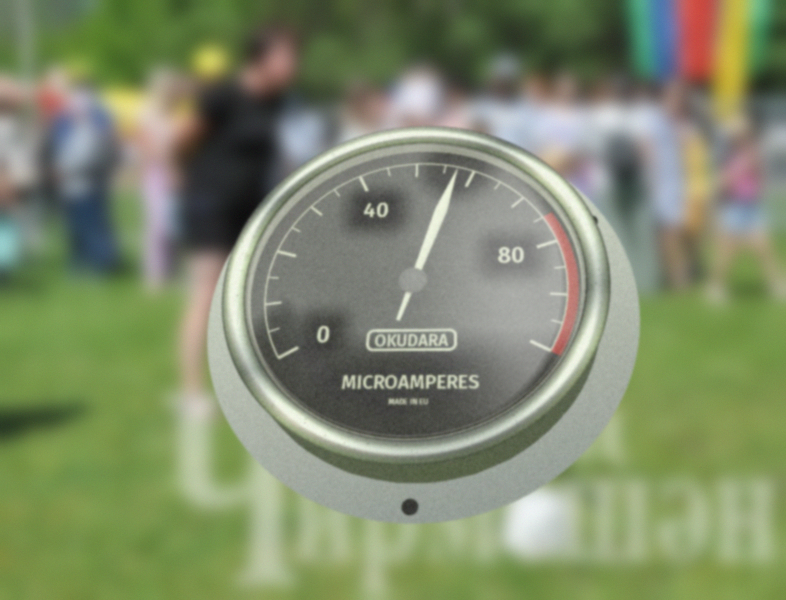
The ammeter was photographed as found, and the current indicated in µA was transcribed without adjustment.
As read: 57.5 µA
